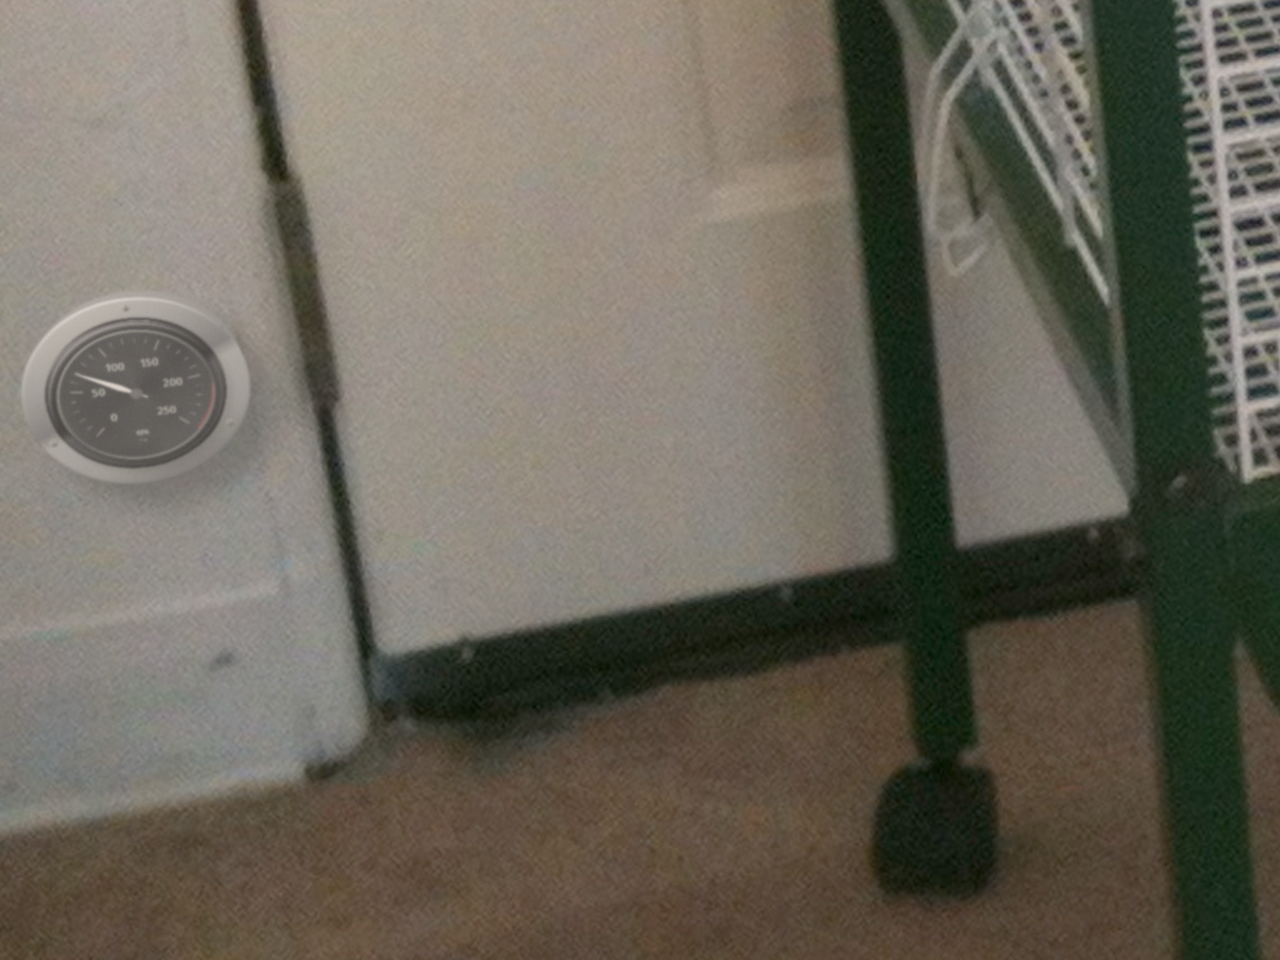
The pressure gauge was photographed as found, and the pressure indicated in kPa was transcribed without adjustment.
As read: 70 kPa
